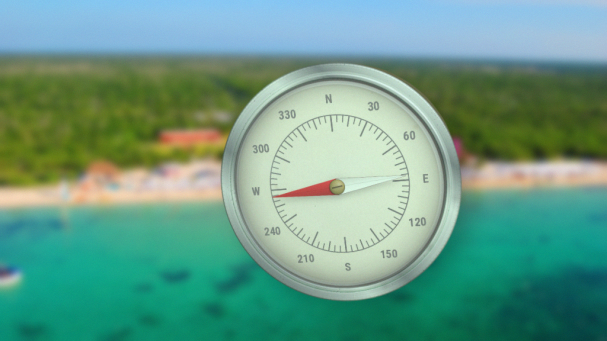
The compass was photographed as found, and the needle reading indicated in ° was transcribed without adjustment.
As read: 265 °
